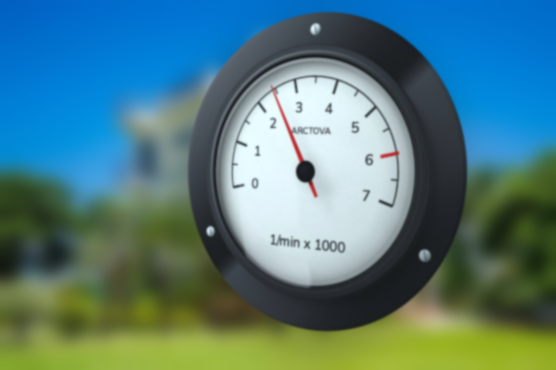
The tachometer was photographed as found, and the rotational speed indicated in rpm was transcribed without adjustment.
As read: 2500 rpm
